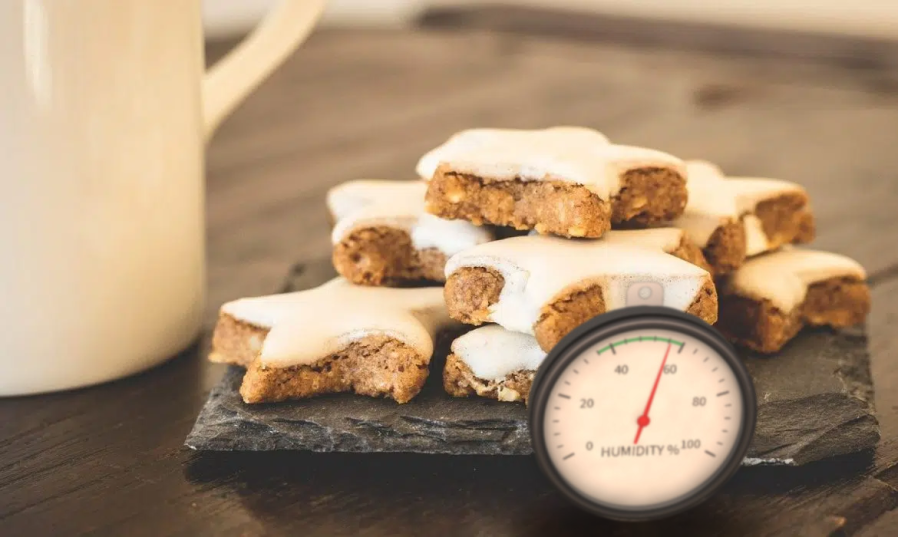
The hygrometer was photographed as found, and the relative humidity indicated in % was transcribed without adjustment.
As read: 56 %
